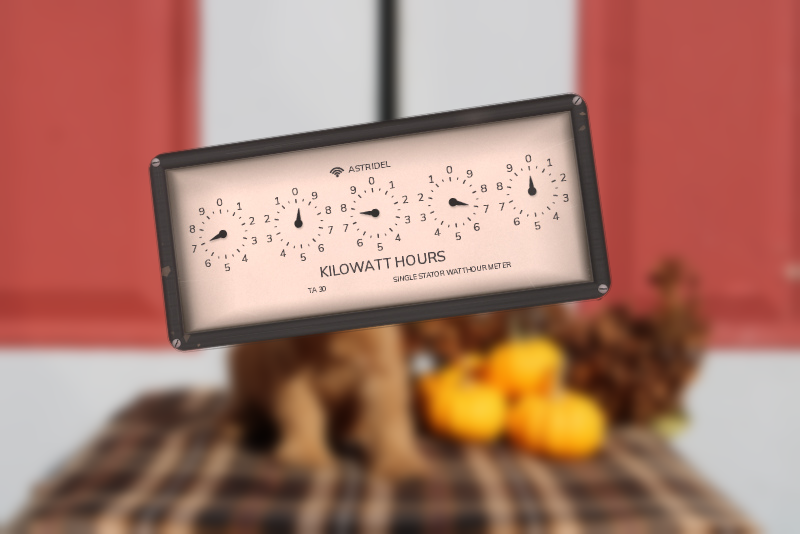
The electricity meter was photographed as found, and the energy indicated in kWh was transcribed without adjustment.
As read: 69770 kWh
